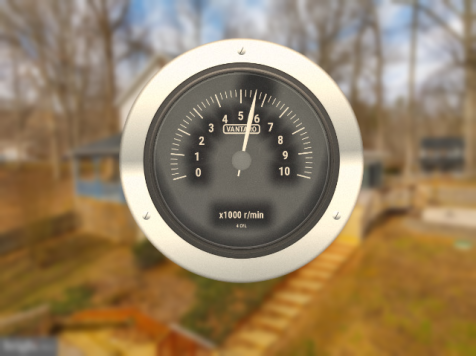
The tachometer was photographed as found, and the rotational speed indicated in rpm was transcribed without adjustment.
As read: 5600 rpm
